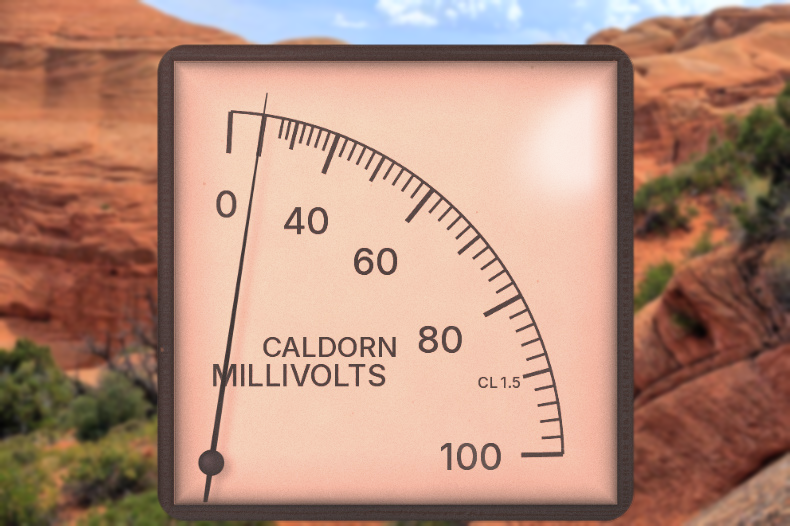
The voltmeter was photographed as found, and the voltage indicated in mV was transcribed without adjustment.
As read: 20 mV
